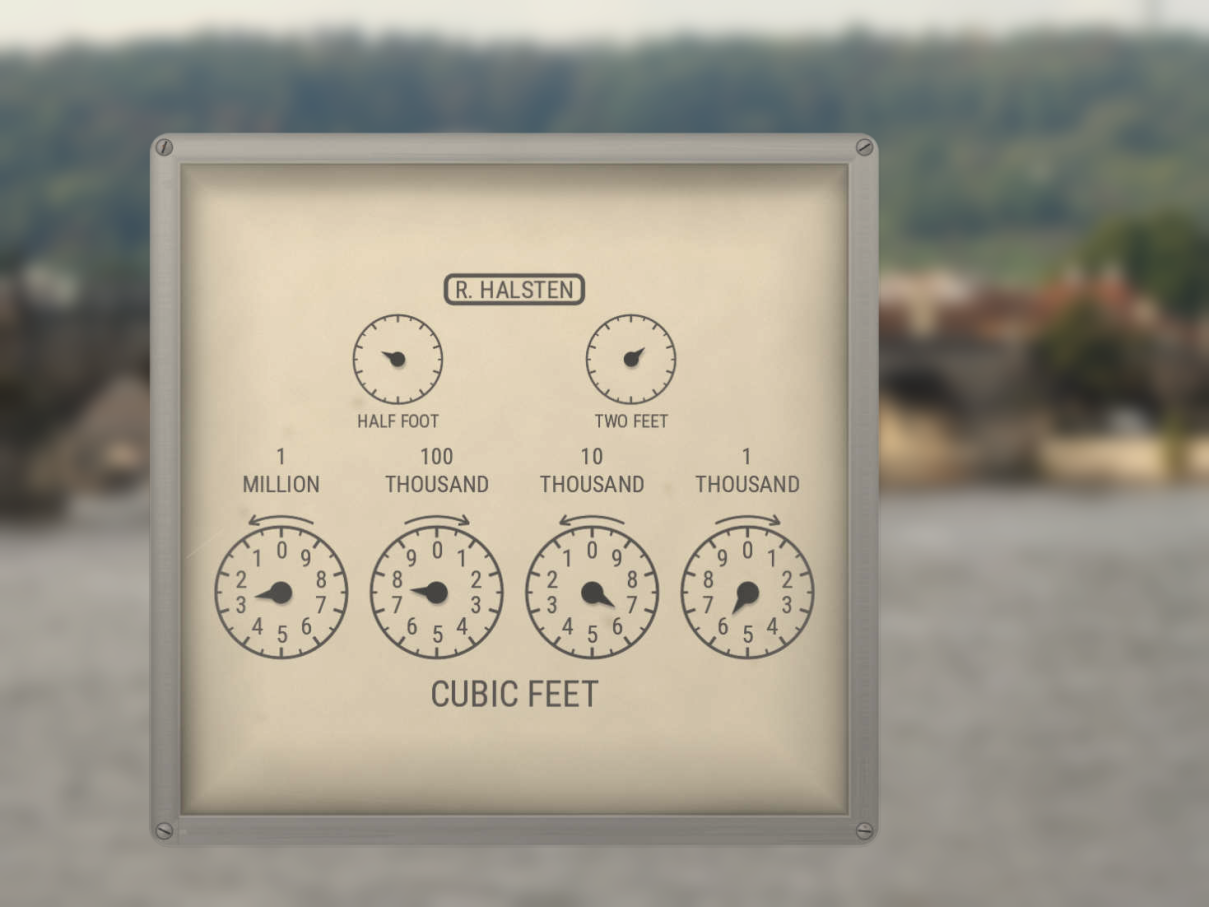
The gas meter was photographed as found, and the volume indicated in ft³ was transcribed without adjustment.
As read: 276600 ft³
